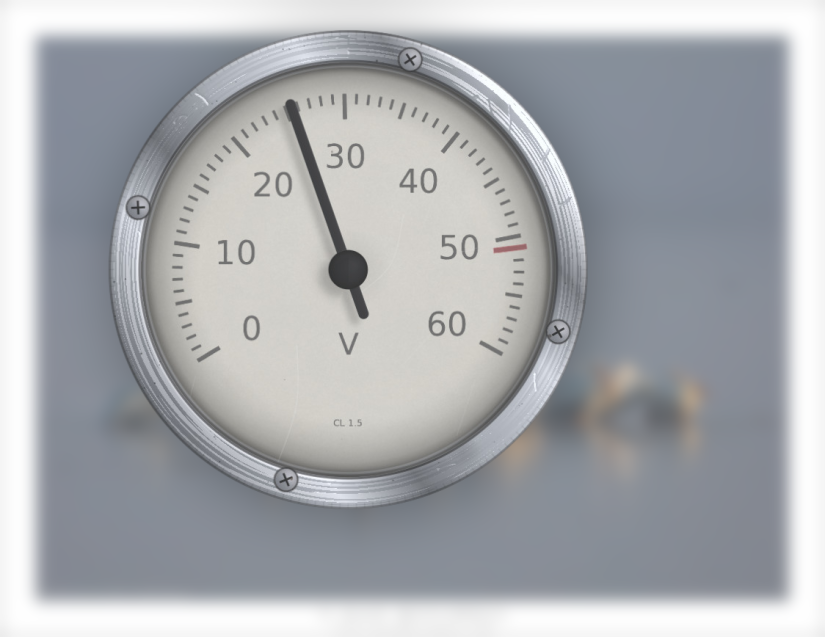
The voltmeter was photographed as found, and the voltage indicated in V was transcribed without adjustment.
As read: 25.5 V
